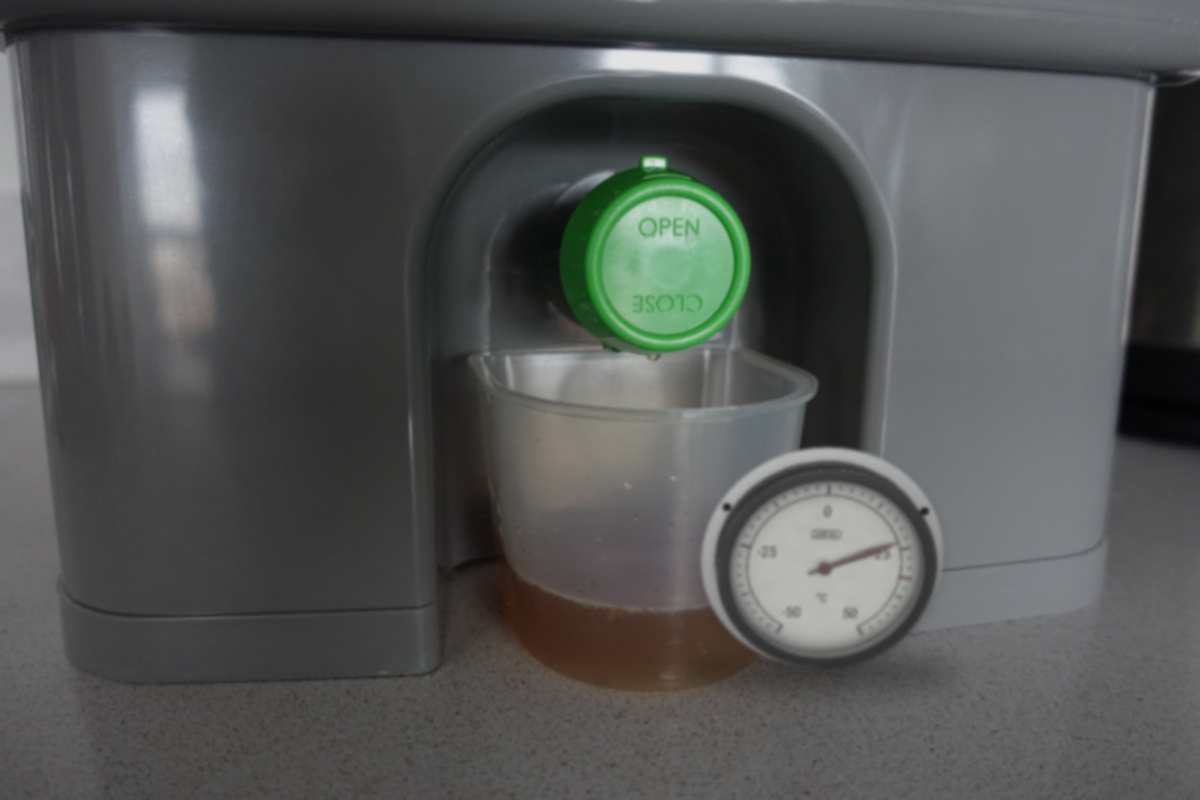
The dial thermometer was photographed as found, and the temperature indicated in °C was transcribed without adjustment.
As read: 22.5 °C
